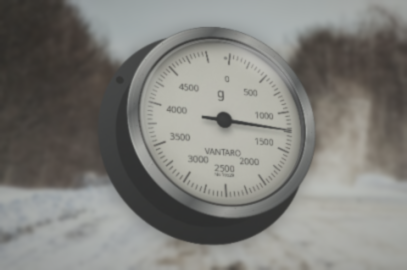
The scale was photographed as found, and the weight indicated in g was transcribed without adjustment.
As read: 1250 g
